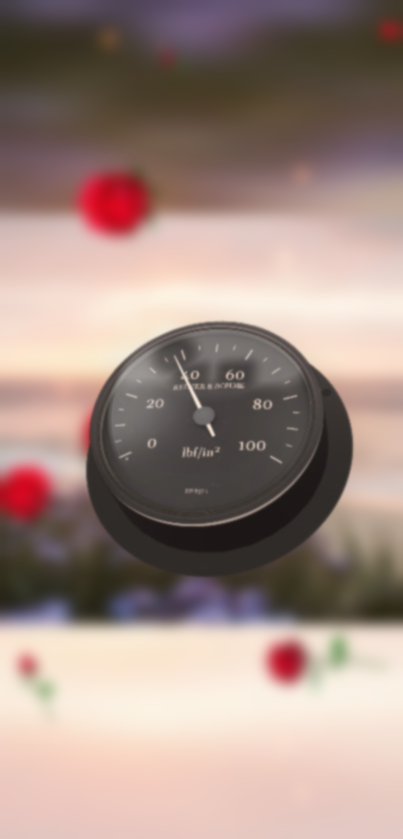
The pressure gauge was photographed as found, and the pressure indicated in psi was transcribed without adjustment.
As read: 37.5 psi
